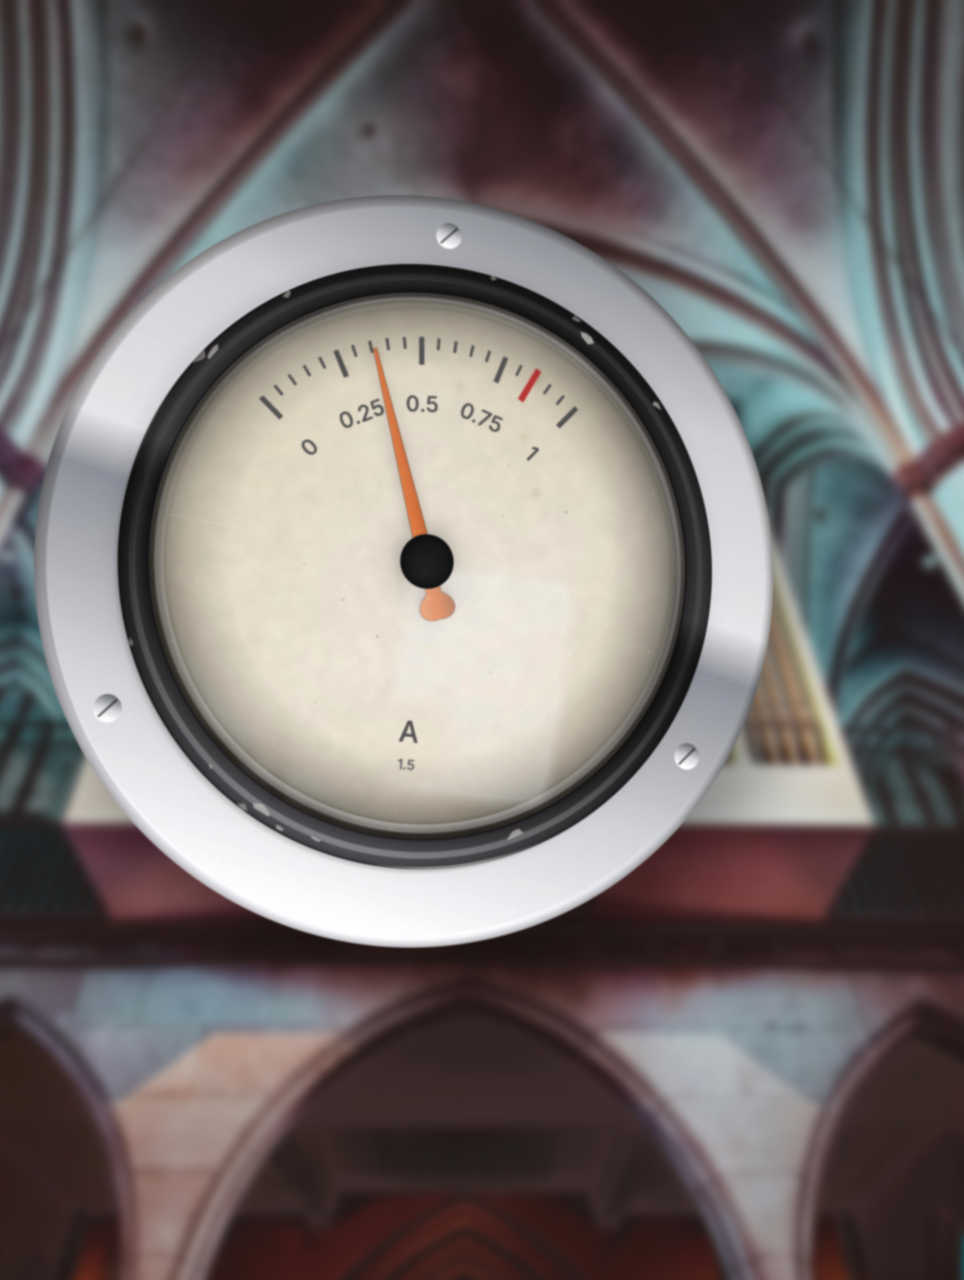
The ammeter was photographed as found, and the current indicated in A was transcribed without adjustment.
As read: 0.35 A
